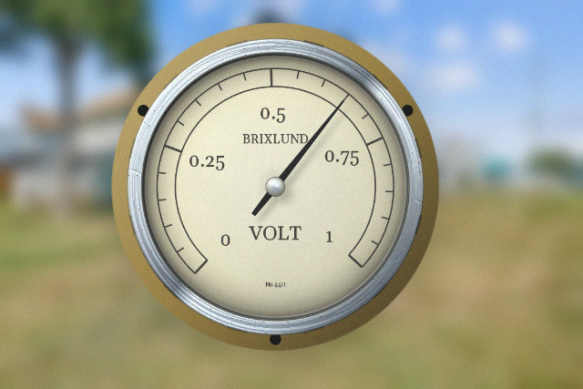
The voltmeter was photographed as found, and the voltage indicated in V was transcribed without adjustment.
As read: 0.65 V
